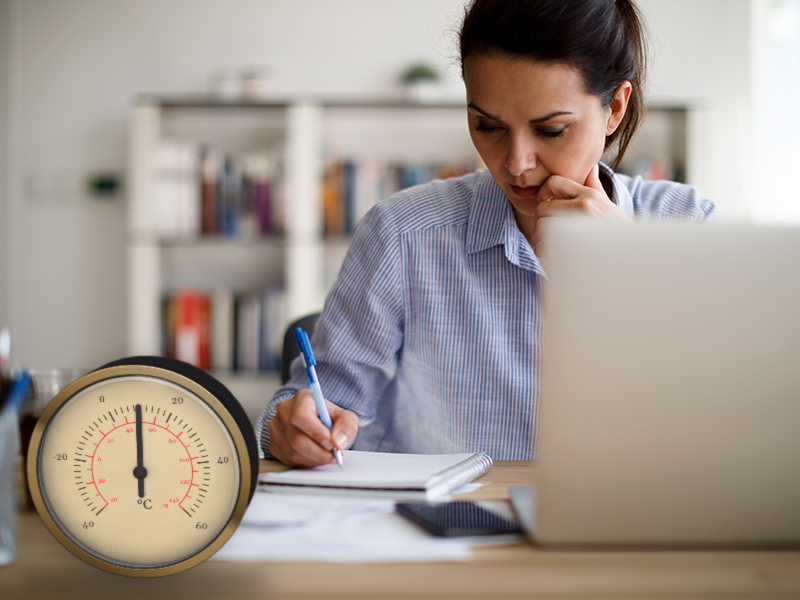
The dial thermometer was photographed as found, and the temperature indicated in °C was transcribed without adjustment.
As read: 10 °C
